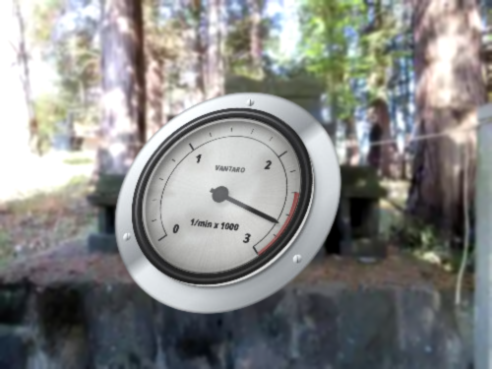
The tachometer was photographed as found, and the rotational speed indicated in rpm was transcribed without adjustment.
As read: 2700 rpm
